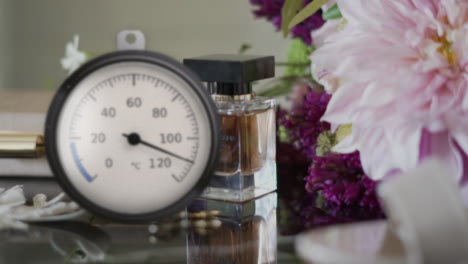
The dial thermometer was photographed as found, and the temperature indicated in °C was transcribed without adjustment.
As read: 110 °C
